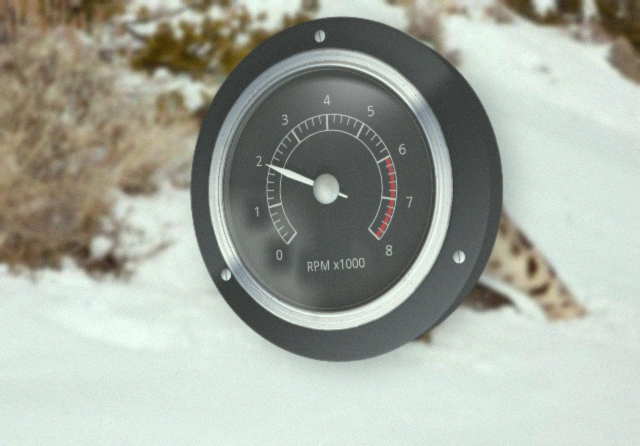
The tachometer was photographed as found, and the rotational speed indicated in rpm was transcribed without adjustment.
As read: 2000 rpm
